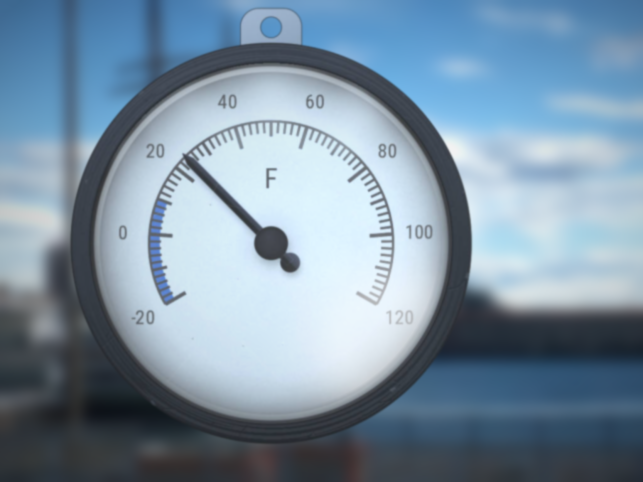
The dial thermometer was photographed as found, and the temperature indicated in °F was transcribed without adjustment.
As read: 24 °F
